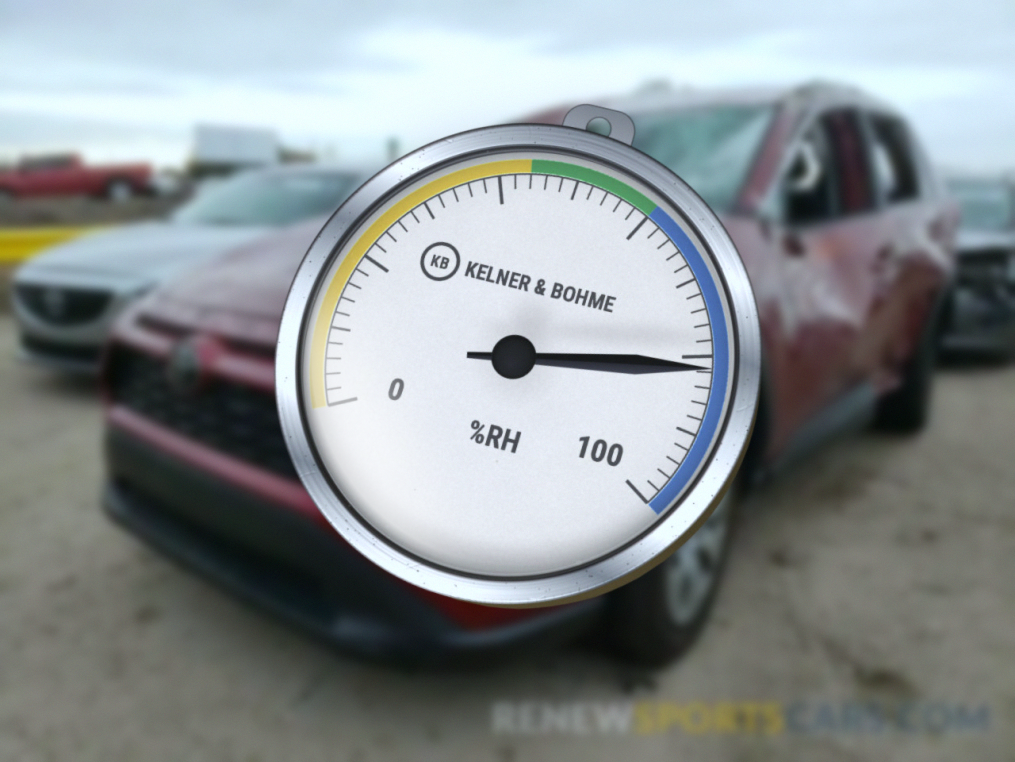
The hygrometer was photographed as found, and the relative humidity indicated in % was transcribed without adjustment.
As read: 82 %
